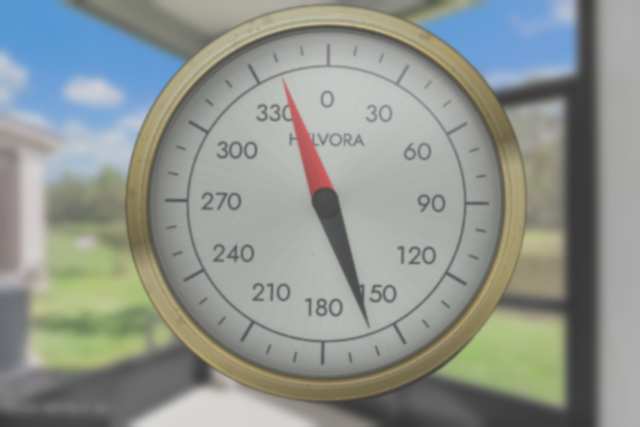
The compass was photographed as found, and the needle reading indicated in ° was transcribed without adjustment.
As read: 340 °
